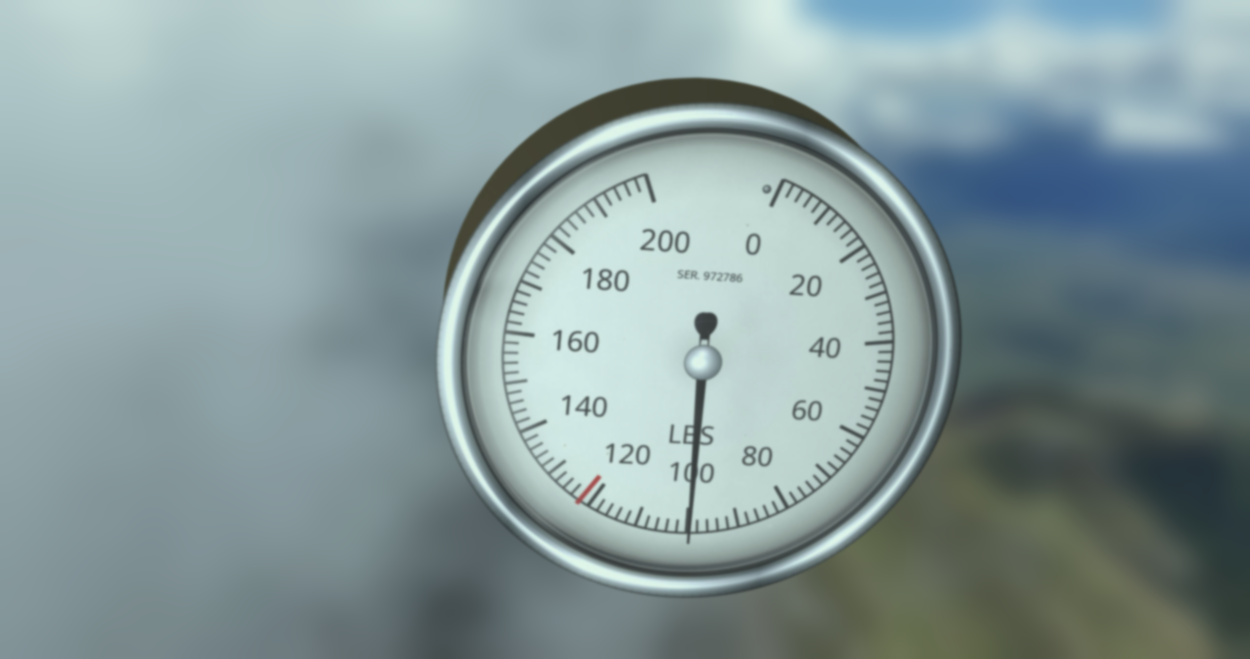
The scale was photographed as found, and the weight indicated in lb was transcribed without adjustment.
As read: 100 lb
